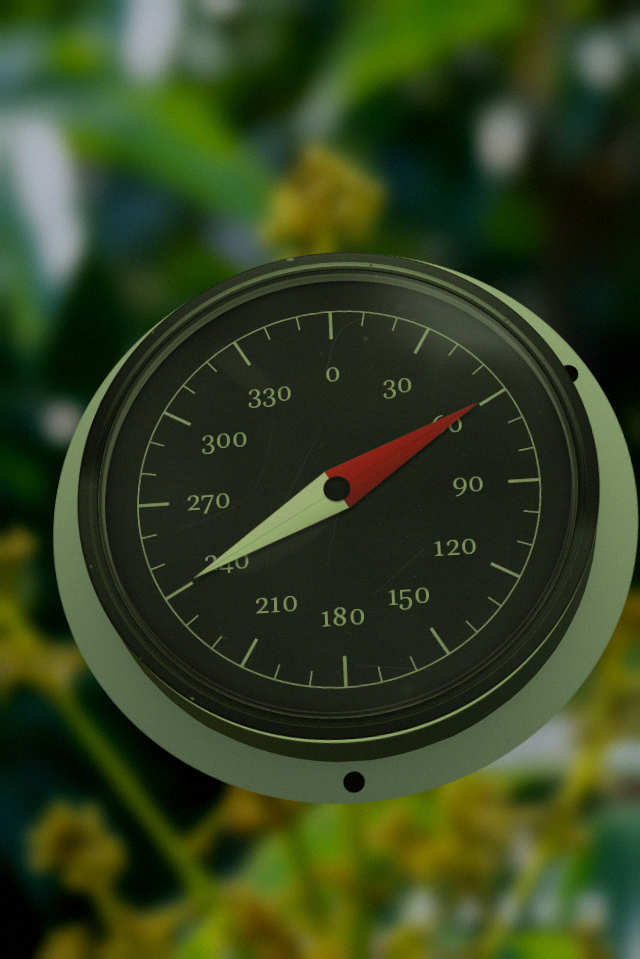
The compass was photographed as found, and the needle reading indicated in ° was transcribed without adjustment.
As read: 60 °
